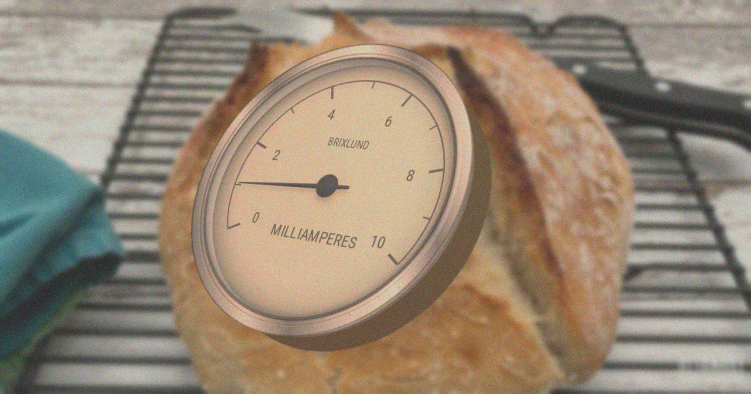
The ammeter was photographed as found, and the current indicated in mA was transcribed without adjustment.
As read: 1 mA
